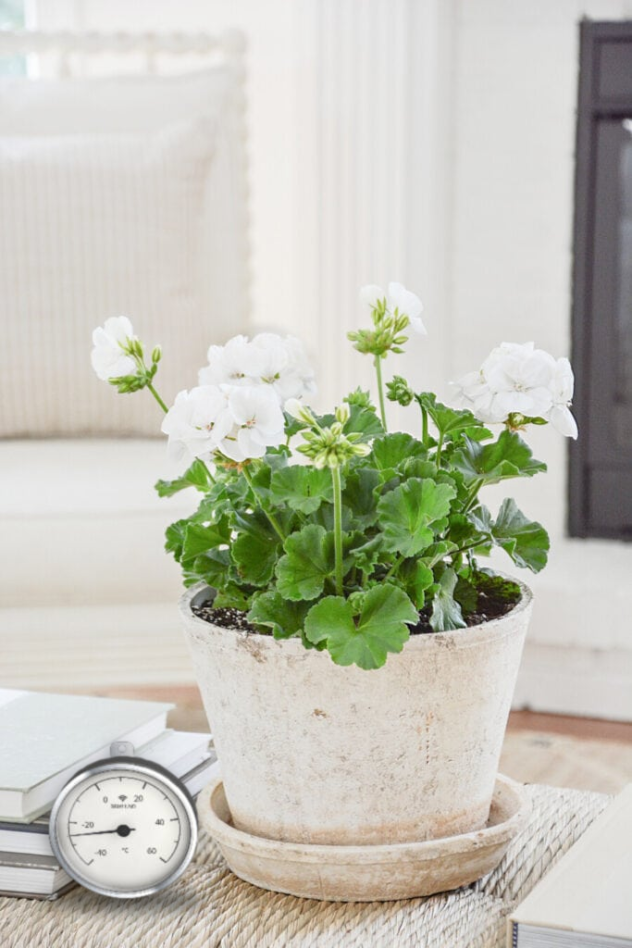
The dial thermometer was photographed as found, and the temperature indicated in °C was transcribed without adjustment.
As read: -25 °C
